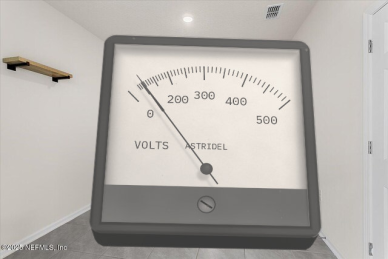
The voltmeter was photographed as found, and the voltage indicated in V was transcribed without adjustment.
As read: 100 V
